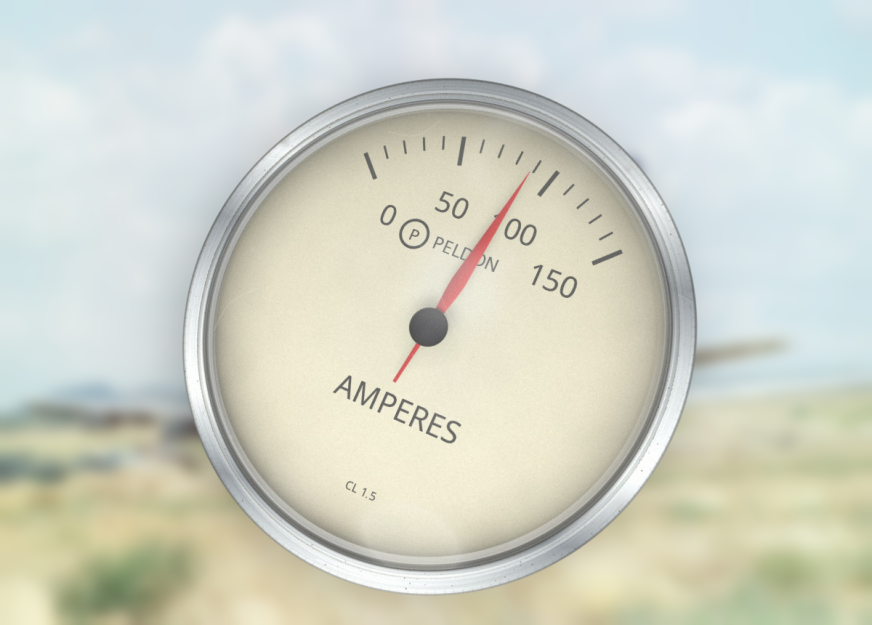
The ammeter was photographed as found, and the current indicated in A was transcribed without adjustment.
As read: 90 A
